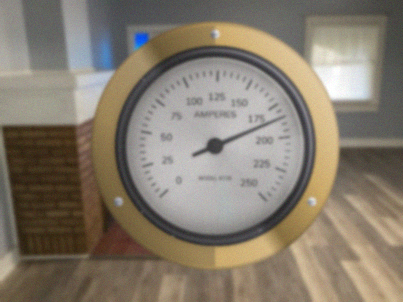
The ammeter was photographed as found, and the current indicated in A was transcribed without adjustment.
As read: 185 A
